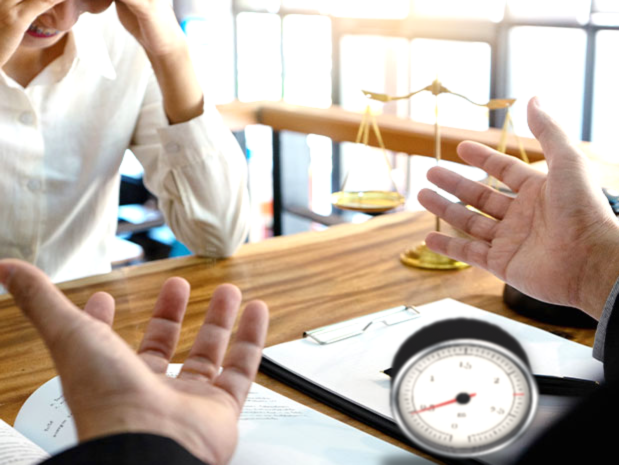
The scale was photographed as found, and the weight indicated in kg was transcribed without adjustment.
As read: 0.5 kg
